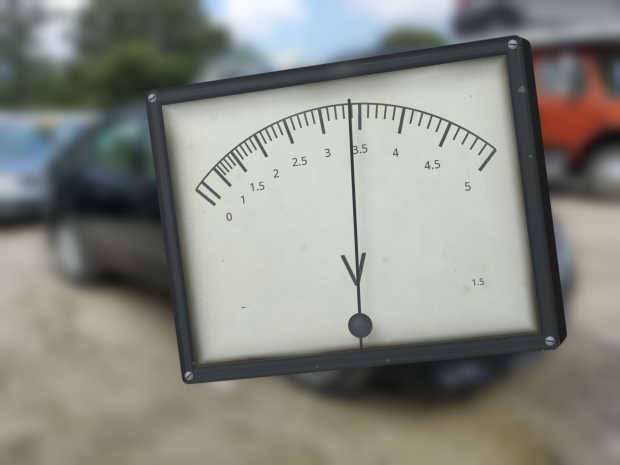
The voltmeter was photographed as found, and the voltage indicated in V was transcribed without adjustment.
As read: 3.4 V
